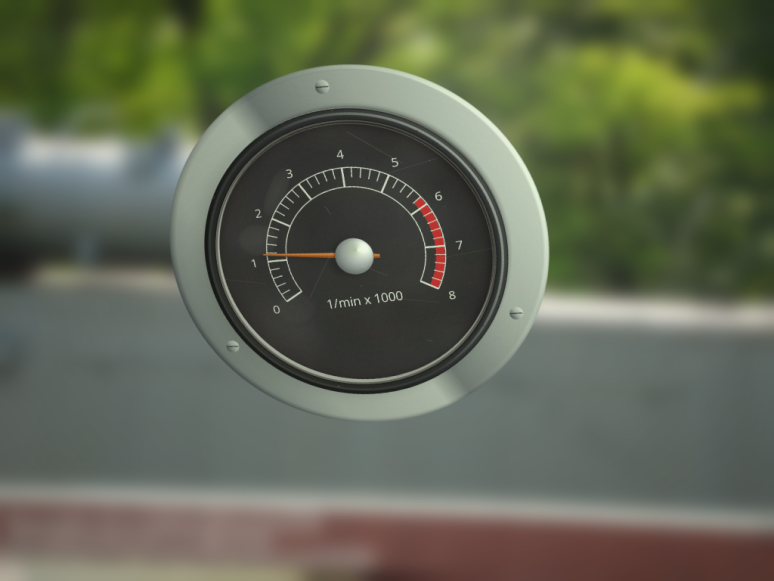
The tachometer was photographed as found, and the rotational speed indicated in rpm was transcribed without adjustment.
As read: 1200 rpm
